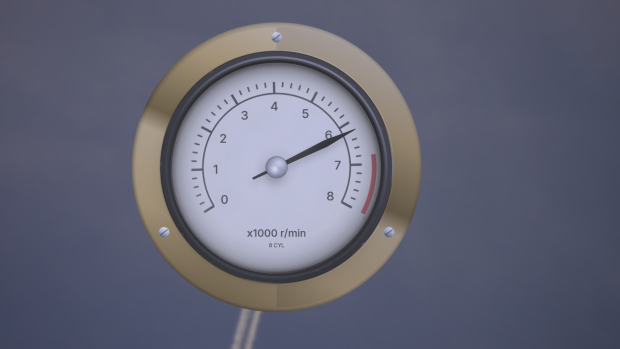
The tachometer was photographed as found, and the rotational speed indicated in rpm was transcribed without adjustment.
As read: 6200 rpm
